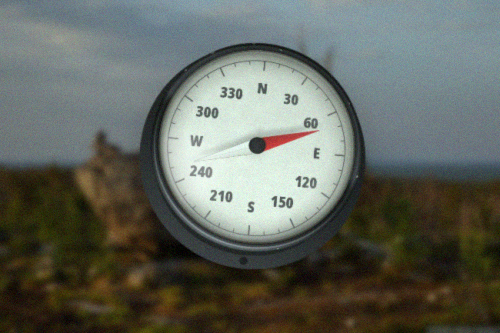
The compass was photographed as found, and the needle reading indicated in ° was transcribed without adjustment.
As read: 70 °
